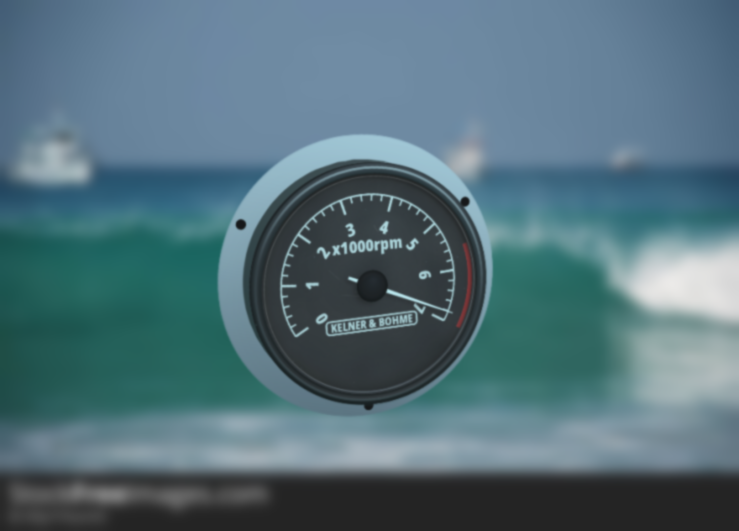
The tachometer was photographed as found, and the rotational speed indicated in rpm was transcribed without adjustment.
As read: 6800 rpm
